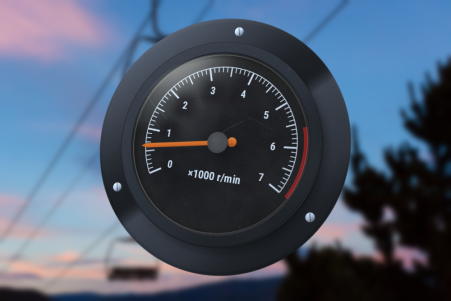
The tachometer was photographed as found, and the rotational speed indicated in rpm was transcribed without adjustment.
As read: 600 rpm
